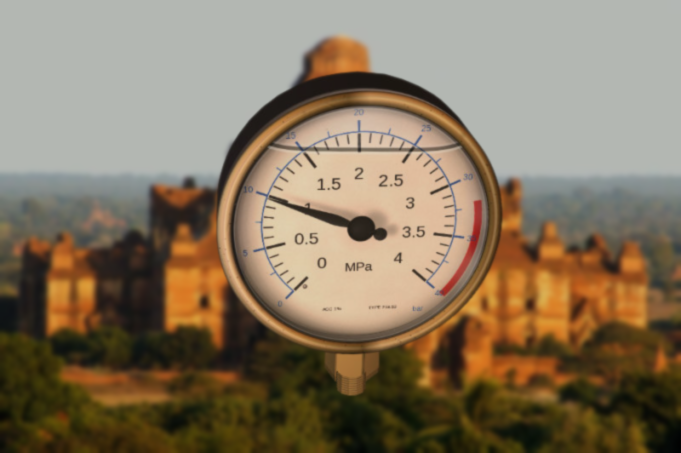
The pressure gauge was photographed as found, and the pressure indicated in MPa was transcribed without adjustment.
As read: 1 MPa
